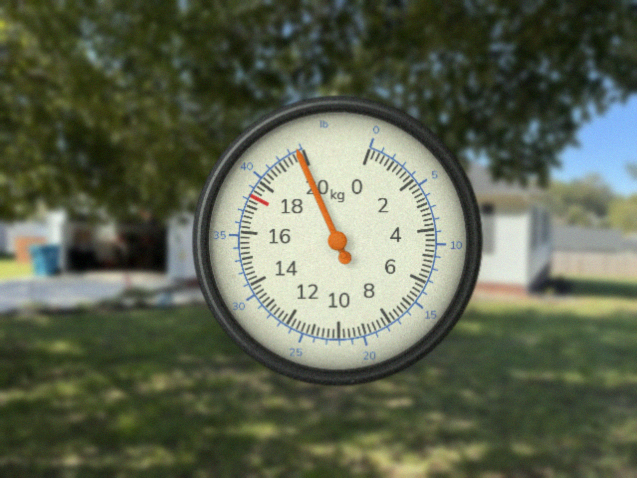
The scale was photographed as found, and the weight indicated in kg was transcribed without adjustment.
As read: 19.8 kg
